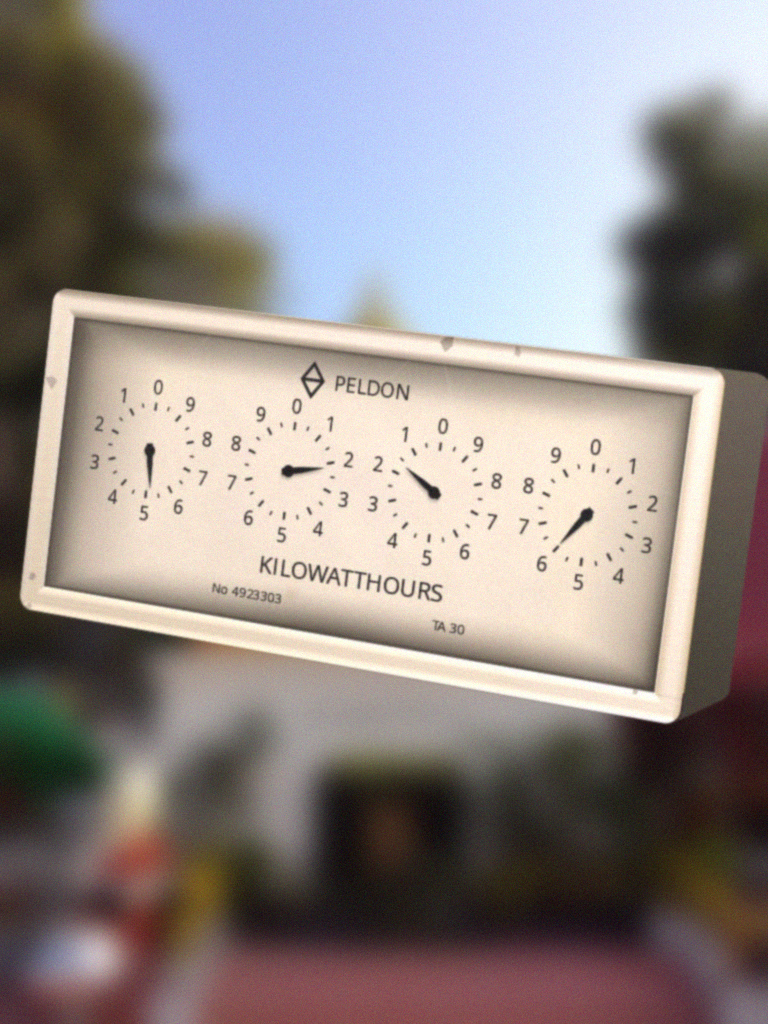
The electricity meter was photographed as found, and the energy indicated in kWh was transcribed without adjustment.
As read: 5216 kWh
